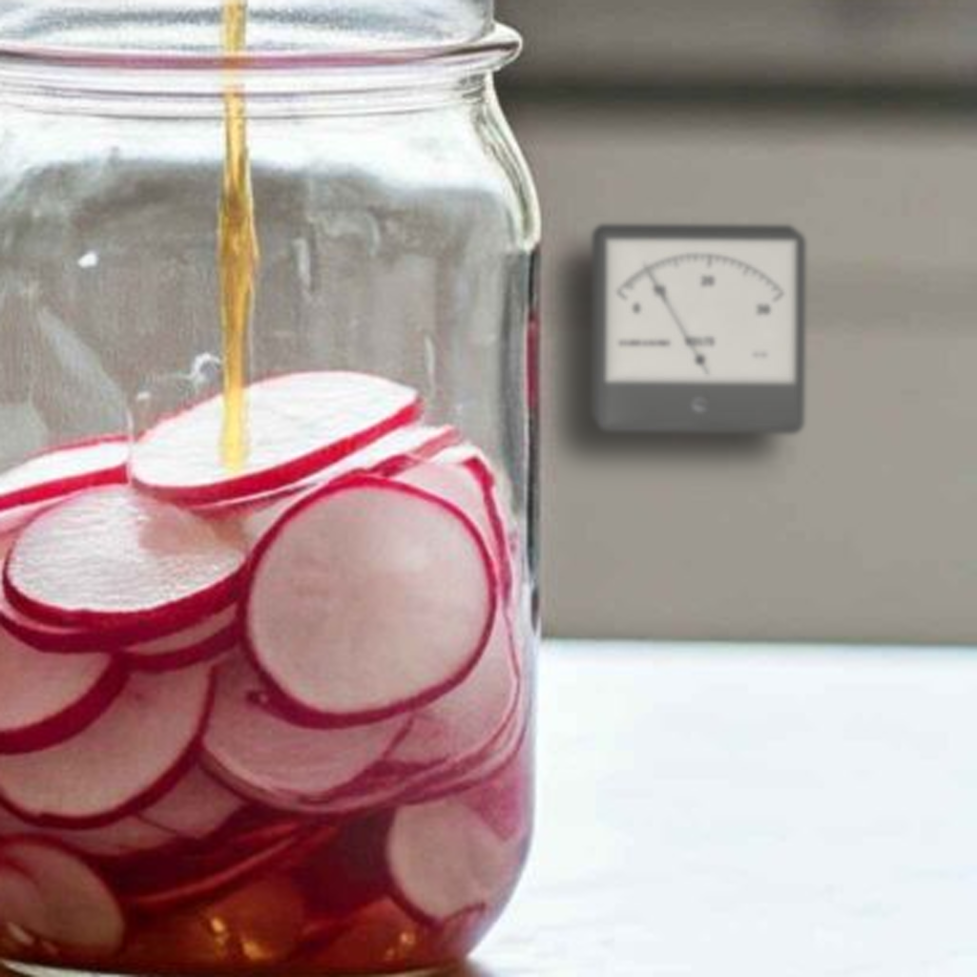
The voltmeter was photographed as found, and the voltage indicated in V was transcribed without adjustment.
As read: 10 V
